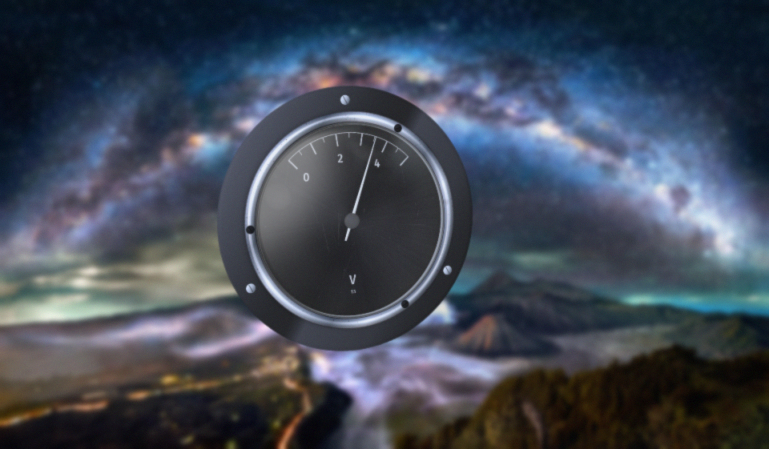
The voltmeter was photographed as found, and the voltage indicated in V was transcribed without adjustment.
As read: 3.5 V
